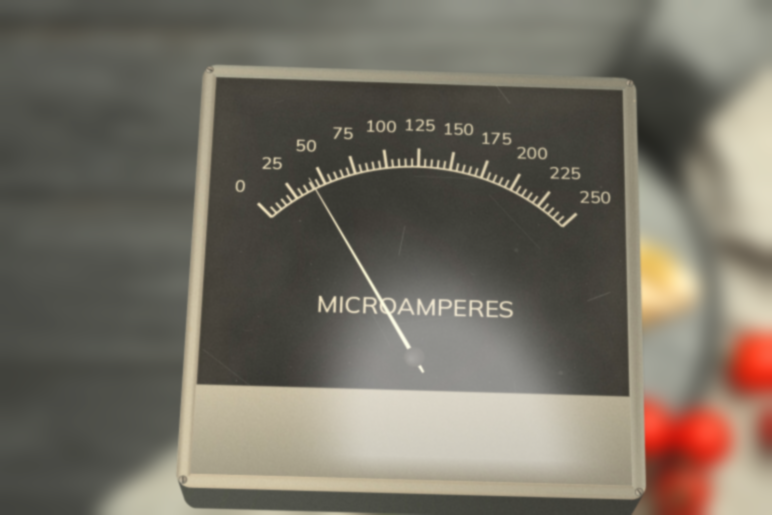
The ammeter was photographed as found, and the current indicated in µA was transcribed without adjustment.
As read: 40 µA
